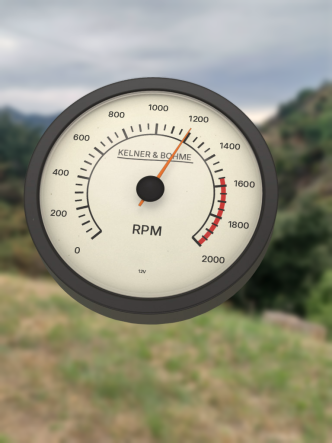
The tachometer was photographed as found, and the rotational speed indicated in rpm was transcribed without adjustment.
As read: 1200 rpm
